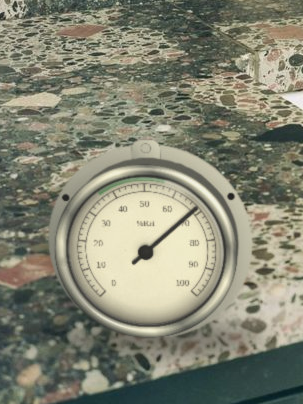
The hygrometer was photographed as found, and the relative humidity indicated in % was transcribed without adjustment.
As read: 68 %
